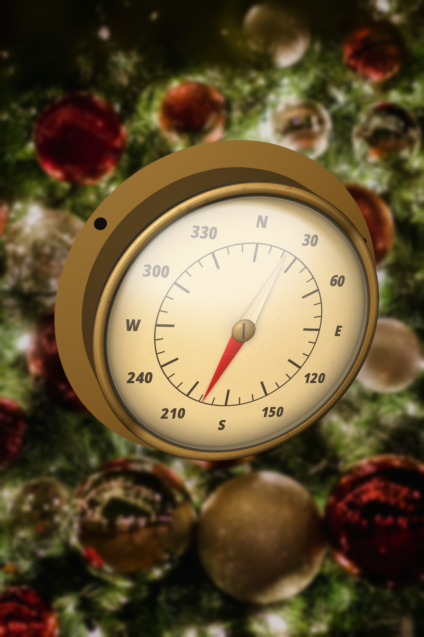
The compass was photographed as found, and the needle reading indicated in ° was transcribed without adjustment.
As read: 200 °
